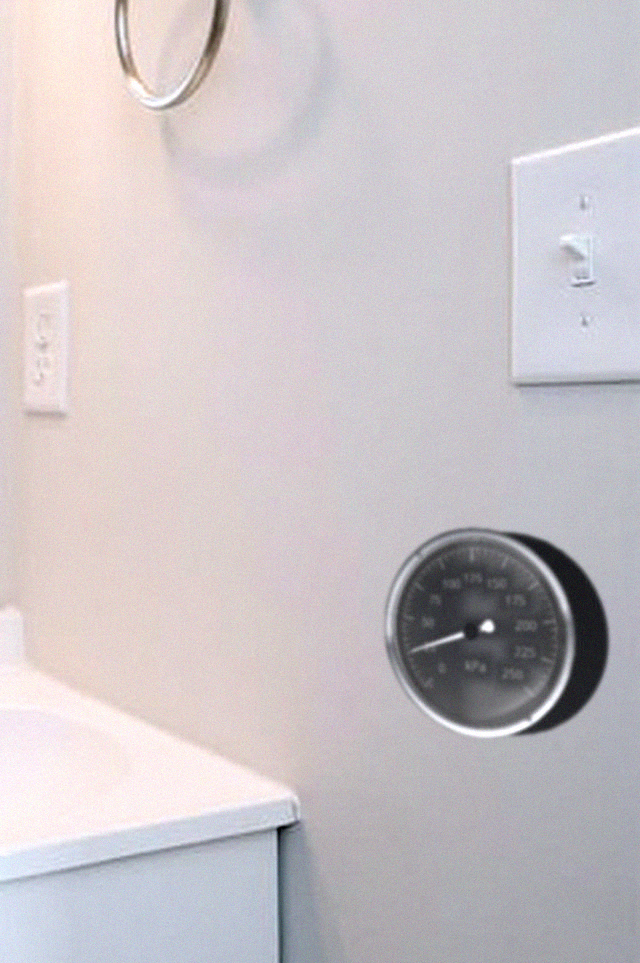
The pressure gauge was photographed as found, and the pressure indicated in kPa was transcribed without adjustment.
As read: 25 kPa
